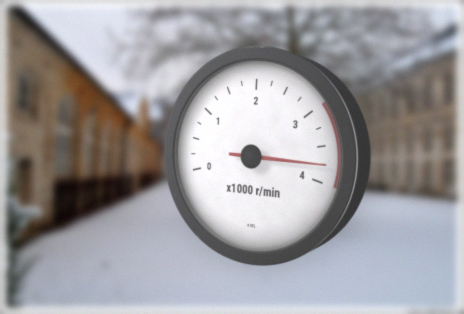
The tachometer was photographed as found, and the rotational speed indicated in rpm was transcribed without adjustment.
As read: 3750 rpm
